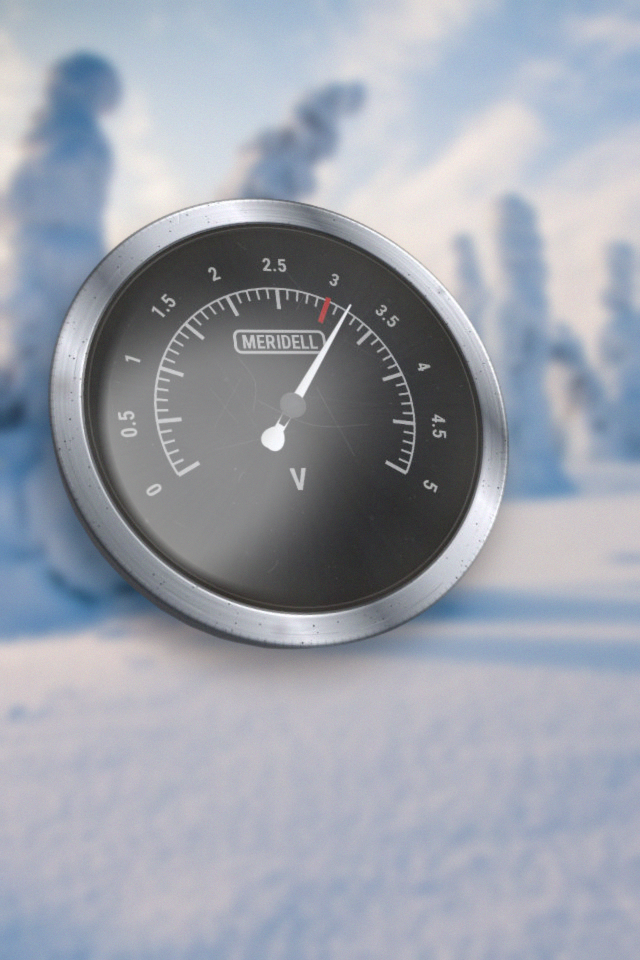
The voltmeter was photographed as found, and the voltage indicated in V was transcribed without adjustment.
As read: 3.2 V
